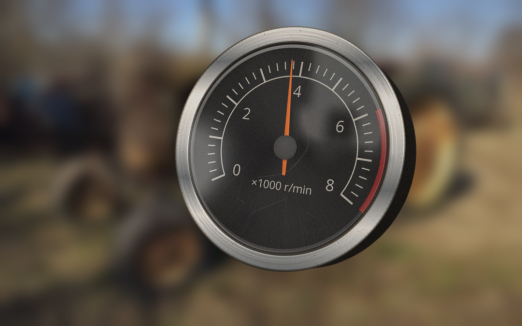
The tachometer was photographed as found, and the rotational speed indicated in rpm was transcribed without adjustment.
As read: 3800 rpm
